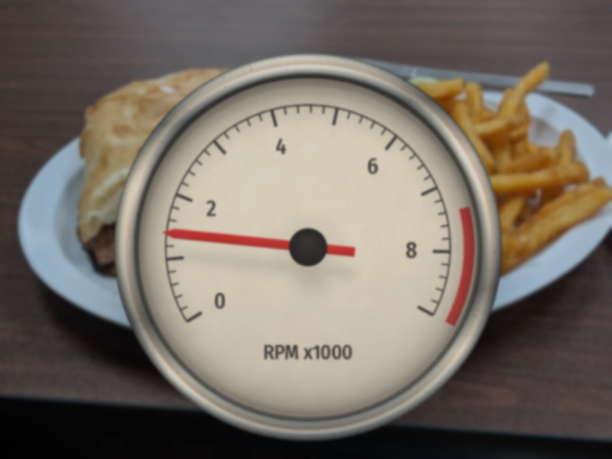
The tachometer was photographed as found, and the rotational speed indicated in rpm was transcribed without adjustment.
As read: 1400 rpm
